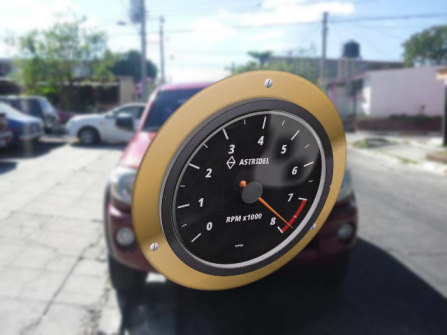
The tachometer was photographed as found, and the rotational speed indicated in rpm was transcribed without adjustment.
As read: 7750 rpm
